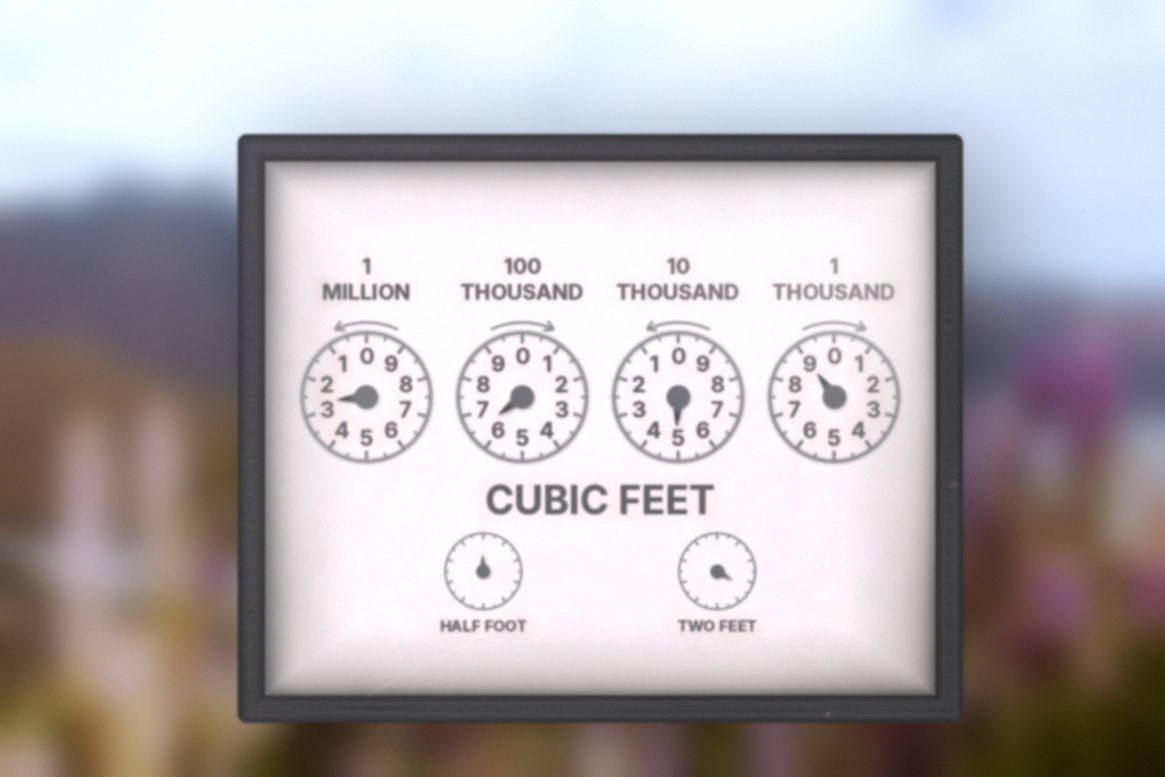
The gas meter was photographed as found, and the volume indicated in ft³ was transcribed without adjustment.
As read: 264900 ft³
